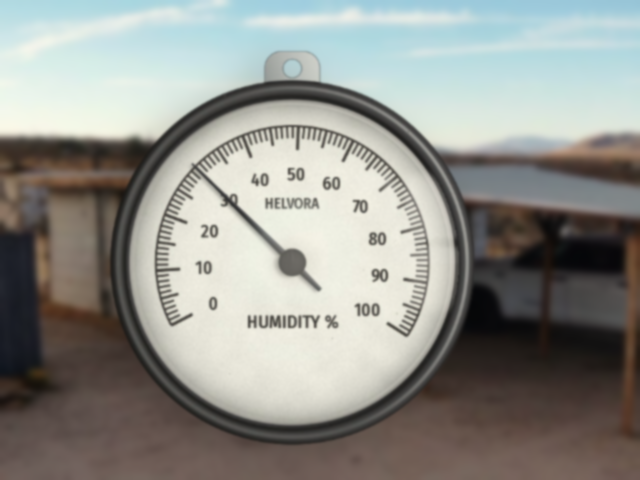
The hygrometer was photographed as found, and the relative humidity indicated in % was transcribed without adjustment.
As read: 30 %
